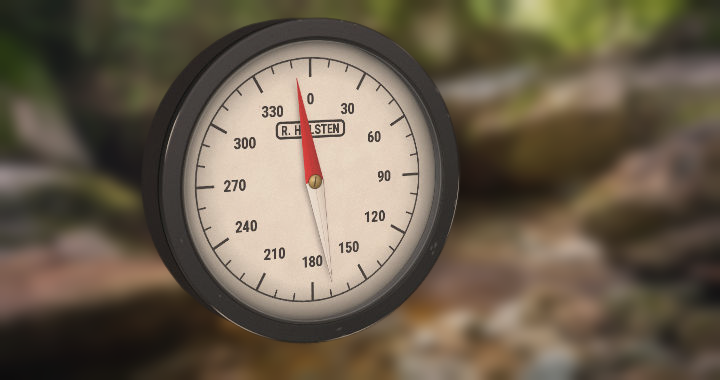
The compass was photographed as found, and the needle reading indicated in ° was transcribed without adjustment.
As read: 350 °
